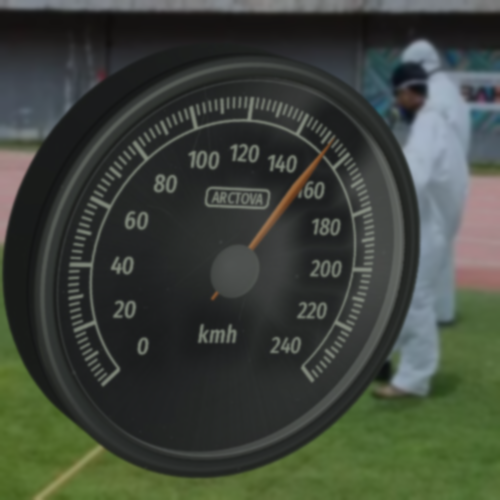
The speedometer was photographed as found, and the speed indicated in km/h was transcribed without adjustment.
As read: 150 km/h
